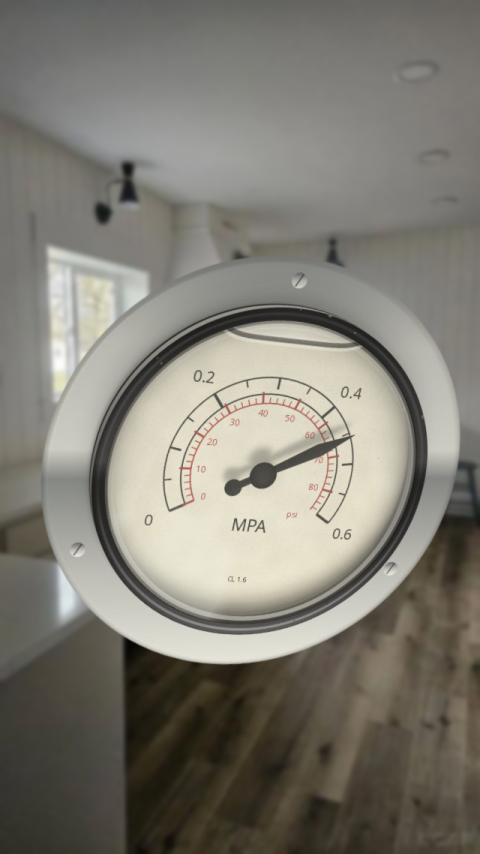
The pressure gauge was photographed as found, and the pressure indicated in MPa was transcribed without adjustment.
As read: 0.45 MPa
